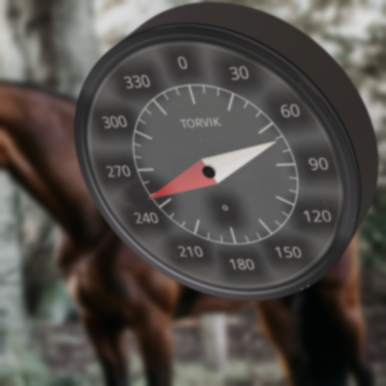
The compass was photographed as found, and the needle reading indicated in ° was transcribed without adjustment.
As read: 250 °
